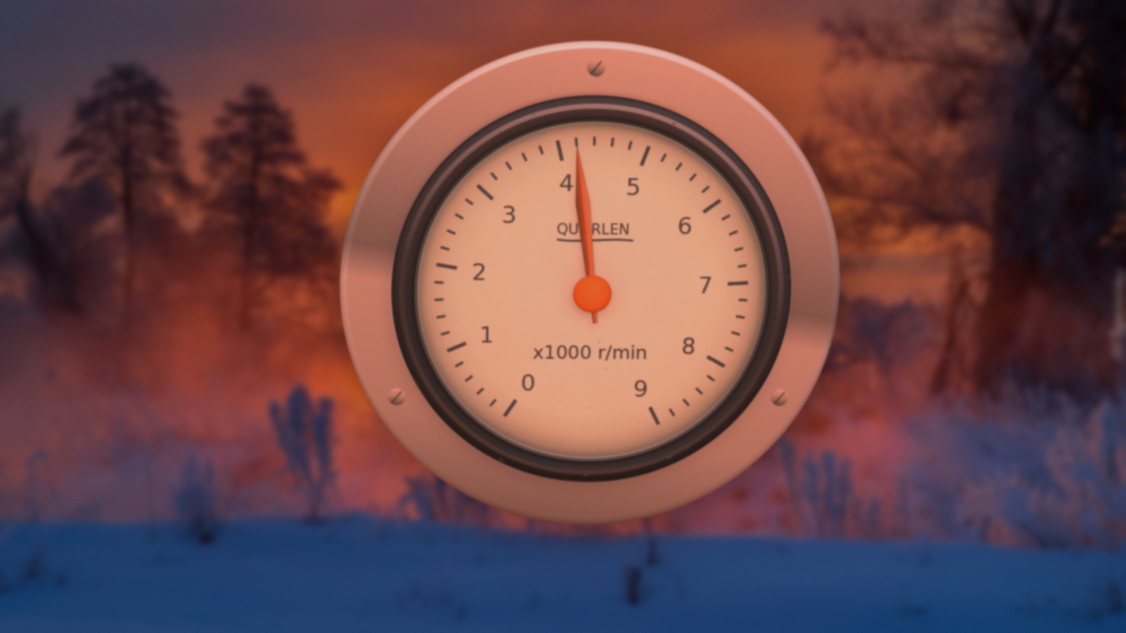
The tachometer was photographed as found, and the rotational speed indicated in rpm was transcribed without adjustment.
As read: 4200 rpm
